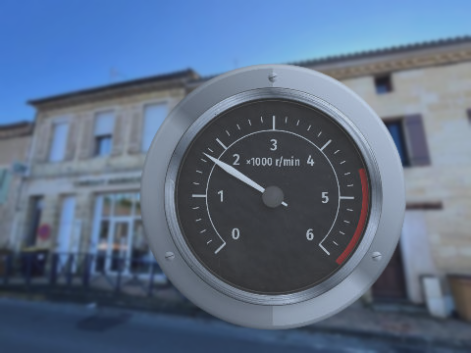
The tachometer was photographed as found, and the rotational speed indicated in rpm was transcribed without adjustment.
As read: 1700 rpm
